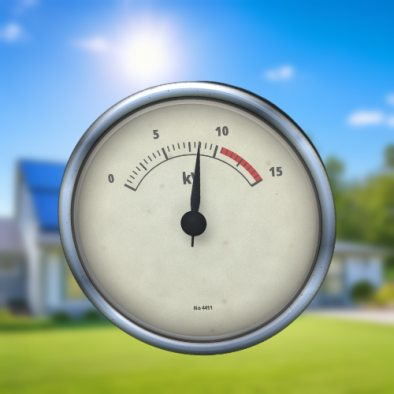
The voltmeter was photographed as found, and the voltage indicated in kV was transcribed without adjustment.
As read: 8.5 kV
